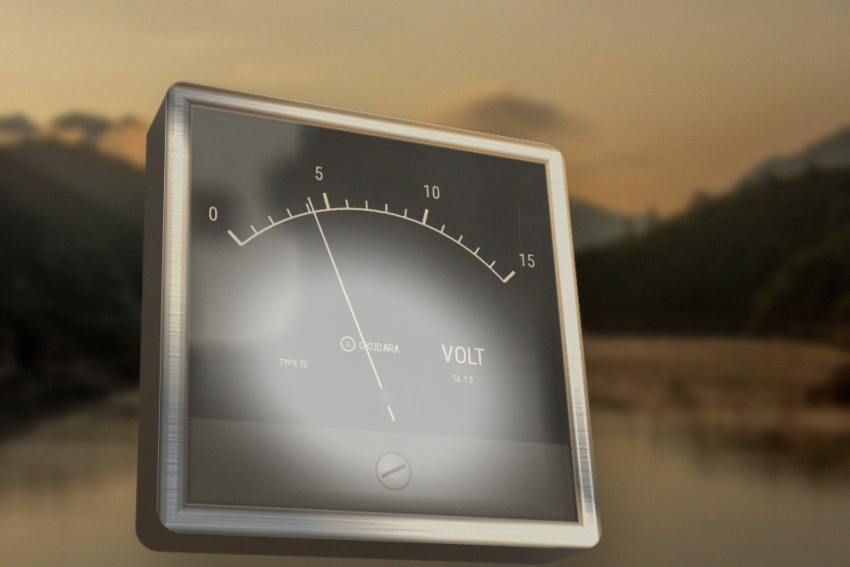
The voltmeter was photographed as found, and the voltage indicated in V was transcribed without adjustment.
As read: 4 V
